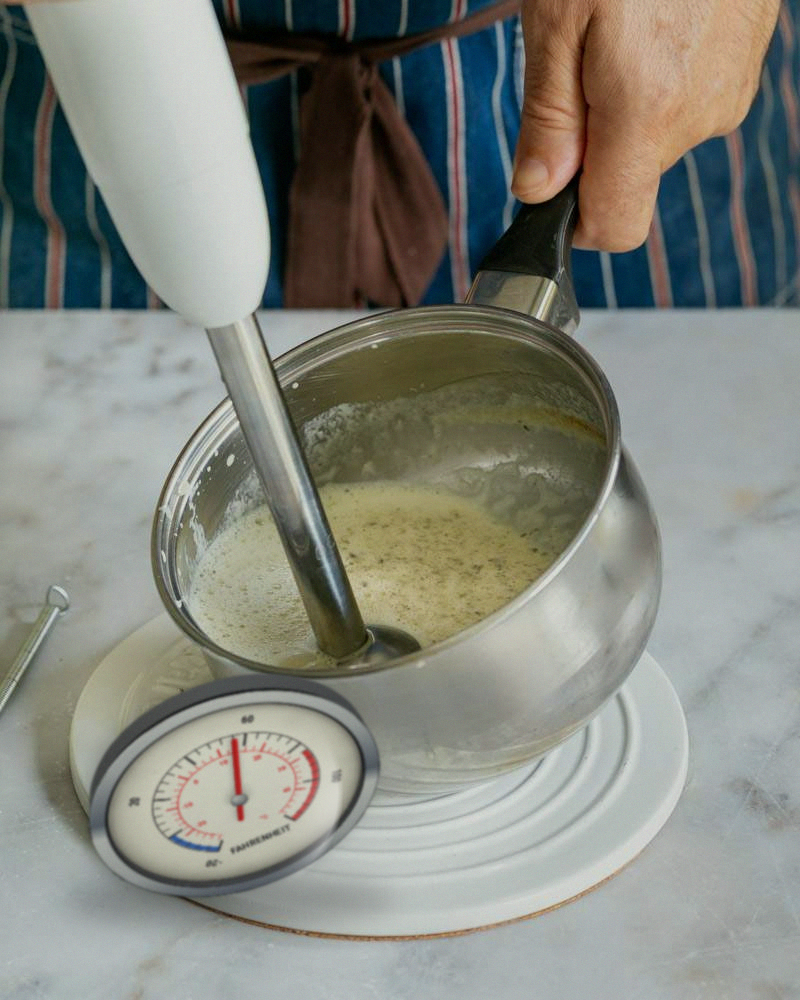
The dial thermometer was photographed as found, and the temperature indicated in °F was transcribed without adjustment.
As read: 56 °F
